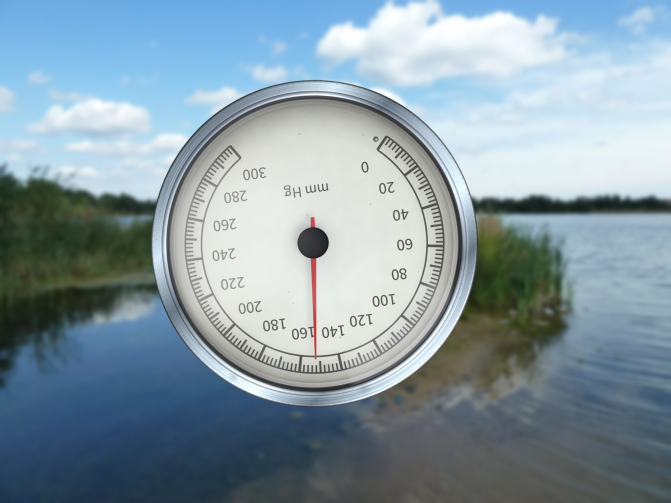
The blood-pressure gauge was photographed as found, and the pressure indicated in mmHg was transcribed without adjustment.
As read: 152 mmHg
